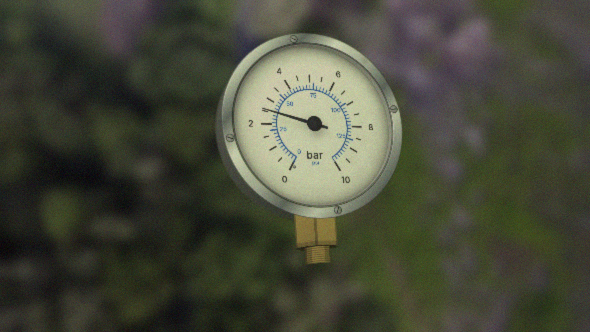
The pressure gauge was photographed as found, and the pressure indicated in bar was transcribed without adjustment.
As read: 2.5 bar
